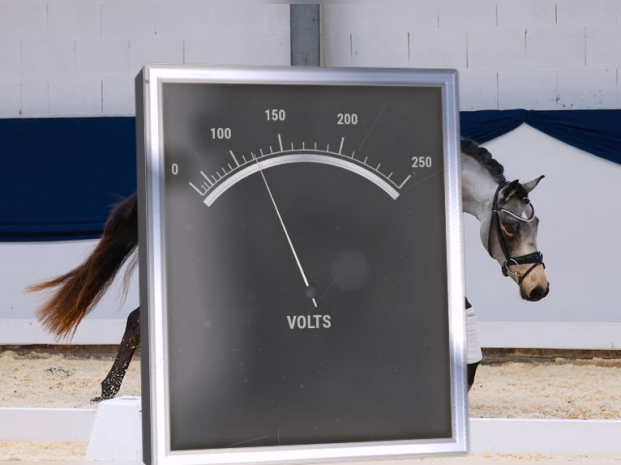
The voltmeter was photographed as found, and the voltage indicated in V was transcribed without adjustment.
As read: 120 V
